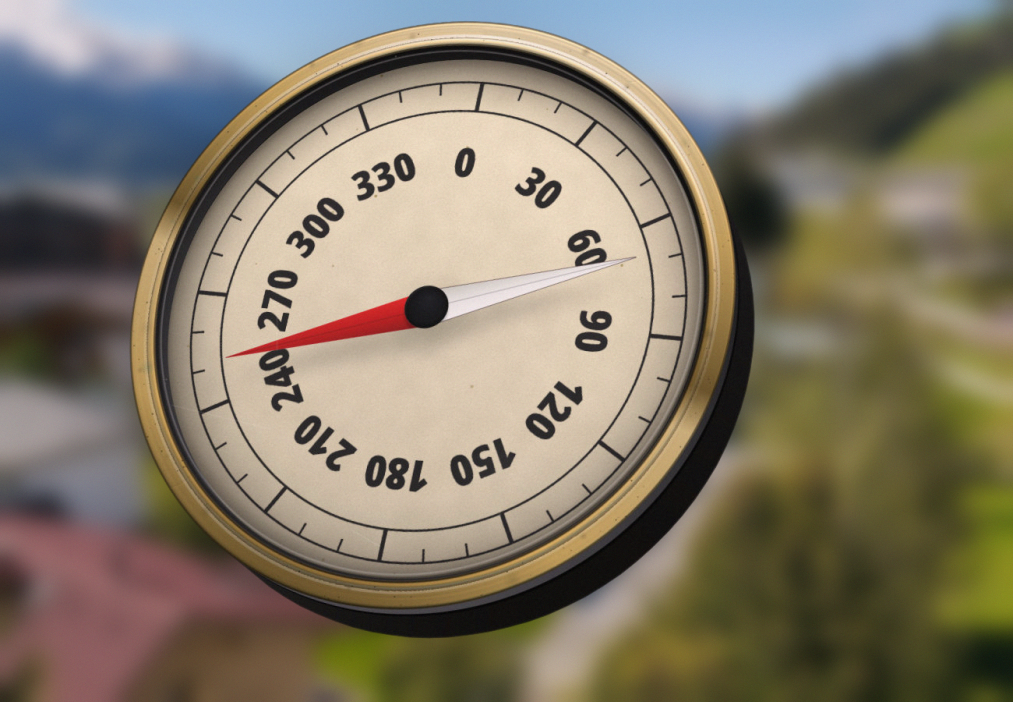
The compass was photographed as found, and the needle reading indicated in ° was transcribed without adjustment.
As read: 250 °
